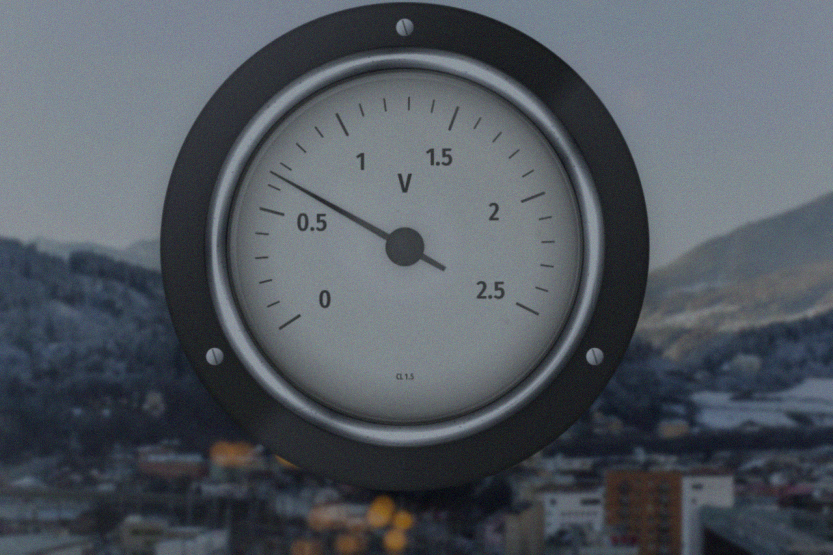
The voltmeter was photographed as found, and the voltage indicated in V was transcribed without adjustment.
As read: 0.65 V
